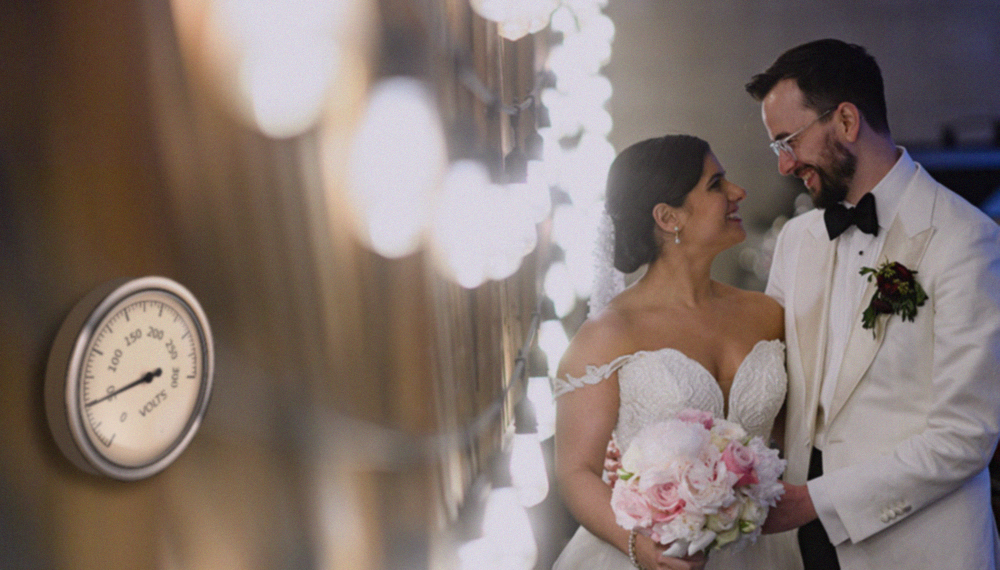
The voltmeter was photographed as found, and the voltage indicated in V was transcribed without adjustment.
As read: 50 V
